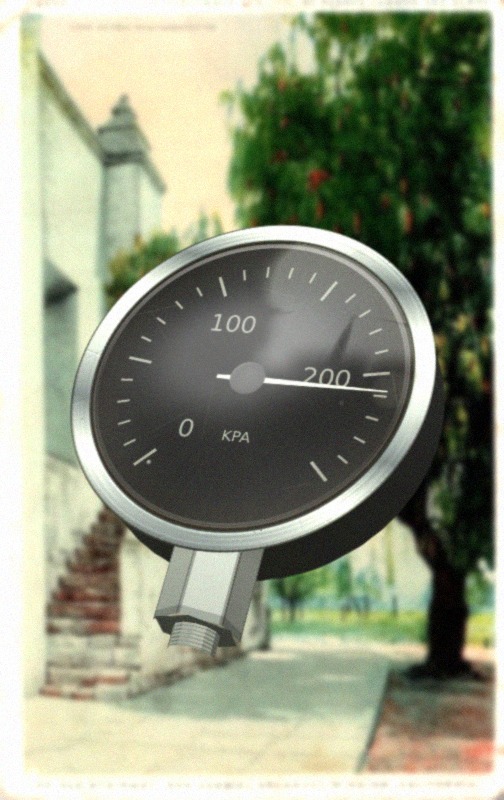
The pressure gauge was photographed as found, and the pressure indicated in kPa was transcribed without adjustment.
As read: 210 kPa
